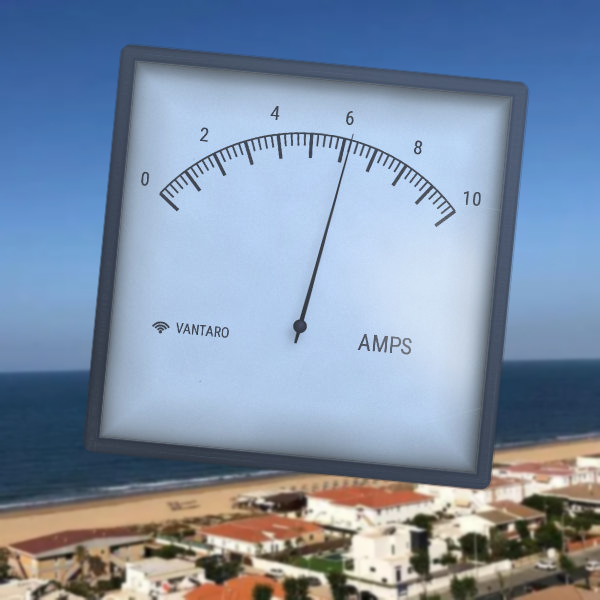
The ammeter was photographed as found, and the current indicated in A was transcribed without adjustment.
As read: 6.2 A
